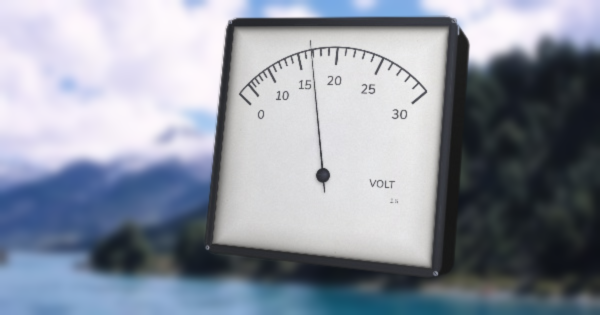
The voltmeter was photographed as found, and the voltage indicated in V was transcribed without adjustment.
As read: 17 V
